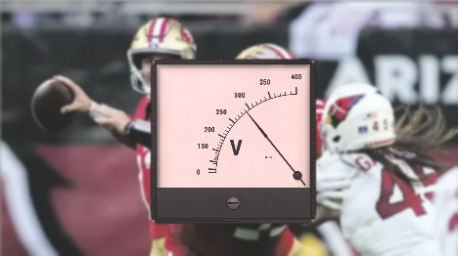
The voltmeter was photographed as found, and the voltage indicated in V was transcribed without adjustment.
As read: 290 V
